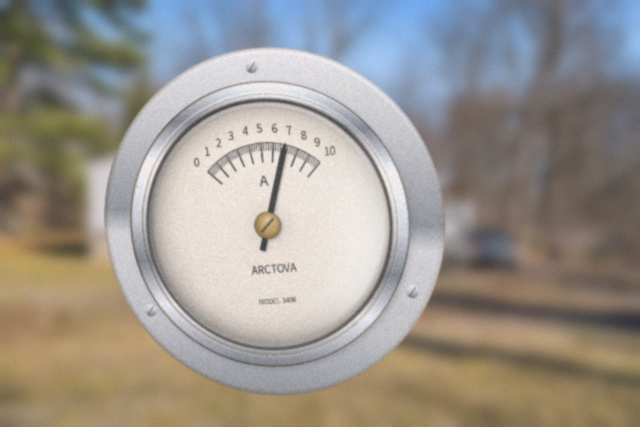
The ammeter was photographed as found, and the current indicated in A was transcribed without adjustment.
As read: 7 A
